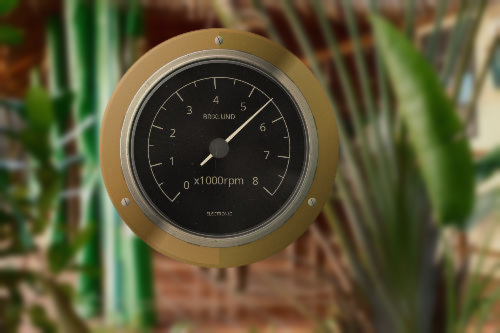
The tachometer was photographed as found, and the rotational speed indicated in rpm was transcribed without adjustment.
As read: 5500 rpm
